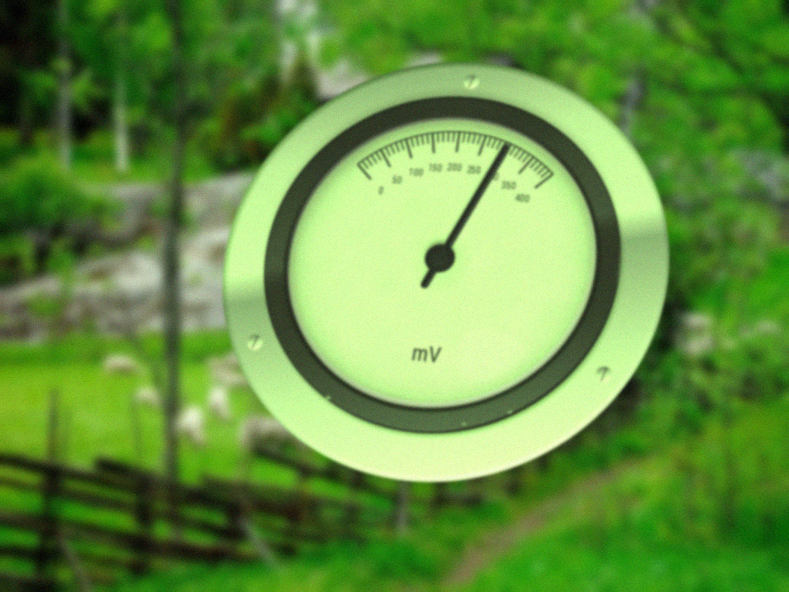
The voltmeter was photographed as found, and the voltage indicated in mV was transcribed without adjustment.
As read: 300 mV
